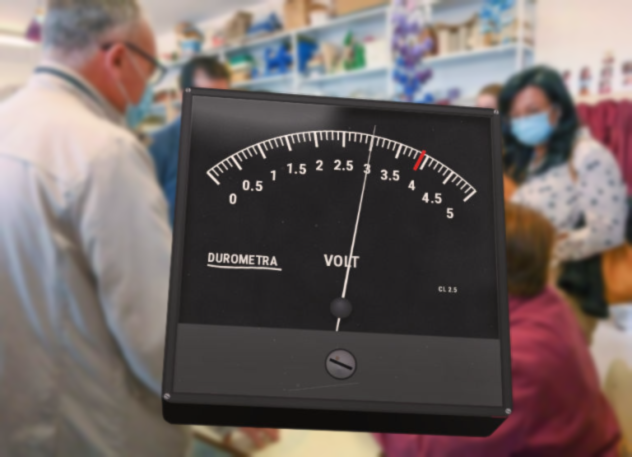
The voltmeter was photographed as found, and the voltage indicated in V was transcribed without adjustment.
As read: 3 V
